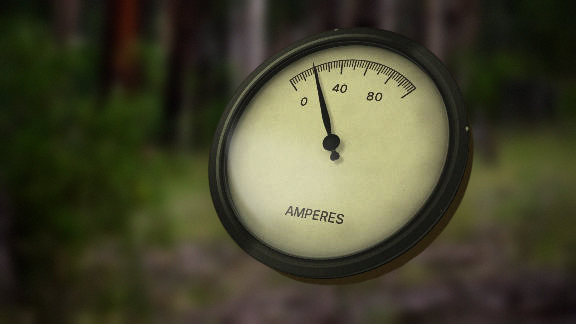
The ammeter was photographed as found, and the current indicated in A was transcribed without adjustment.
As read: 20 A
